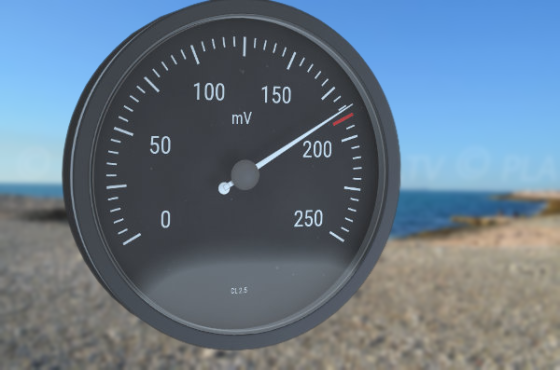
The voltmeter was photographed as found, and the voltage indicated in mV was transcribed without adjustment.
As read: 185 mV
